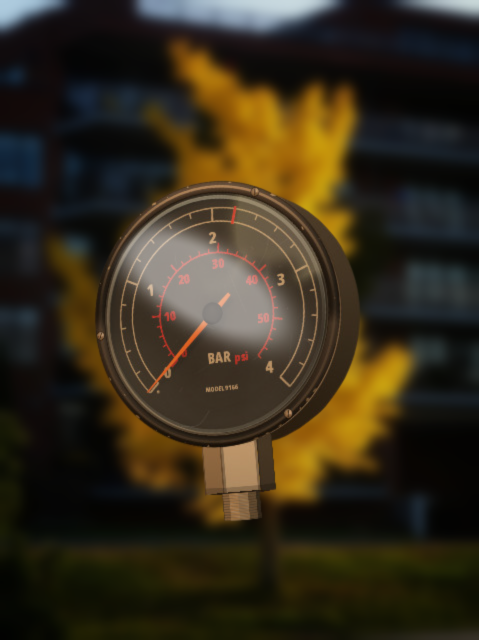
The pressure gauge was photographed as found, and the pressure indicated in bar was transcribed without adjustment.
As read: 0 bar
